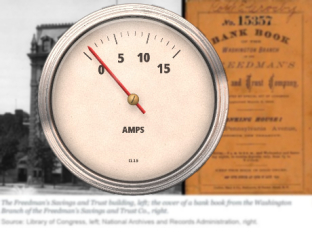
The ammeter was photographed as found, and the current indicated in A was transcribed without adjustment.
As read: 1 A
